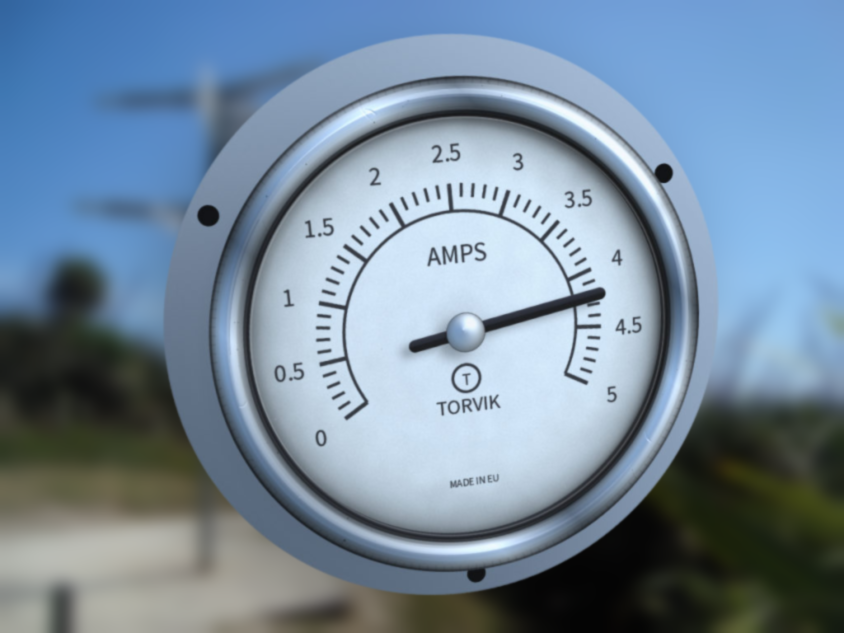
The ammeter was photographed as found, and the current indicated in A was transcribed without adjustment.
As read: 4.2 A
